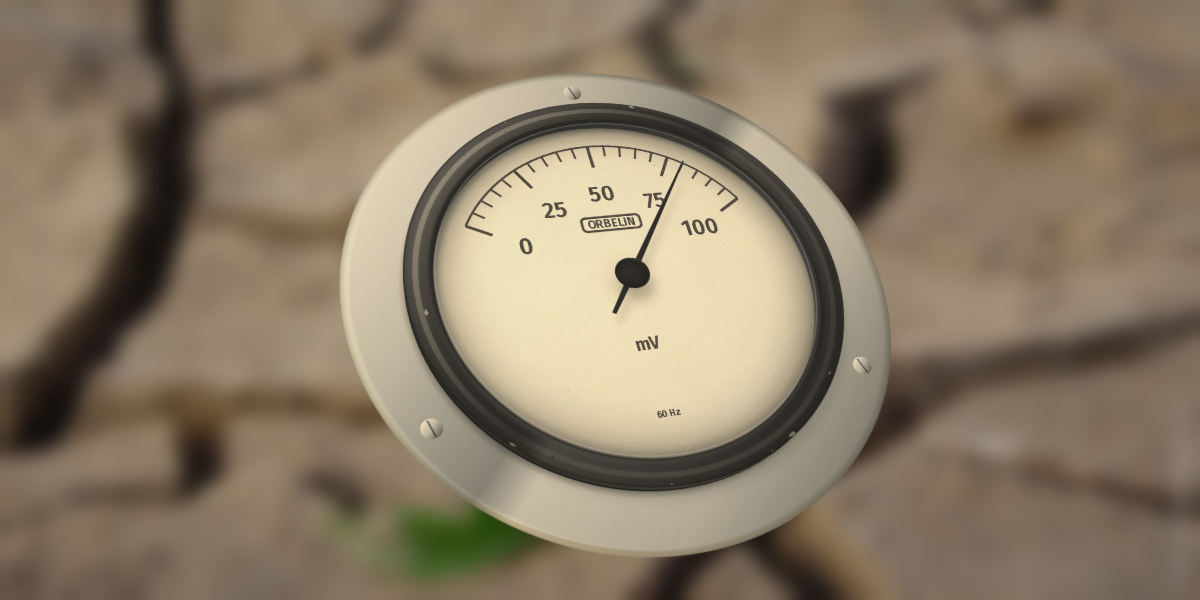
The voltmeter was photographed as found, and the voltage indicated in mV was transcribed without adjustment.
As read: 80 mV
